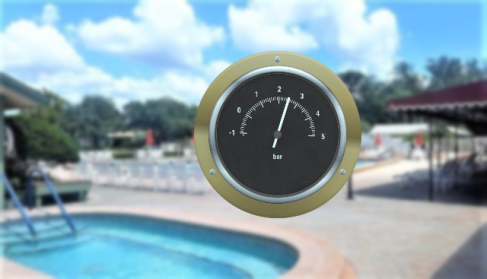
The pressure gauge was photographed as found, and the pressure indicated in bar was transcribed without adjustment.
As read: 2.5 bar
